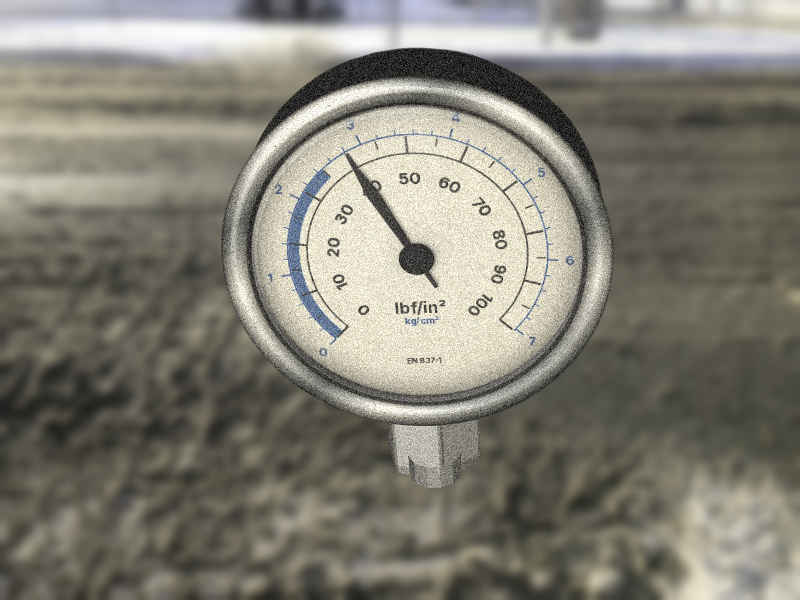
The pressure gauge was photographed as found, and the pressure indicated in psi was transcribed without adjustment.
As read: 40 psi
